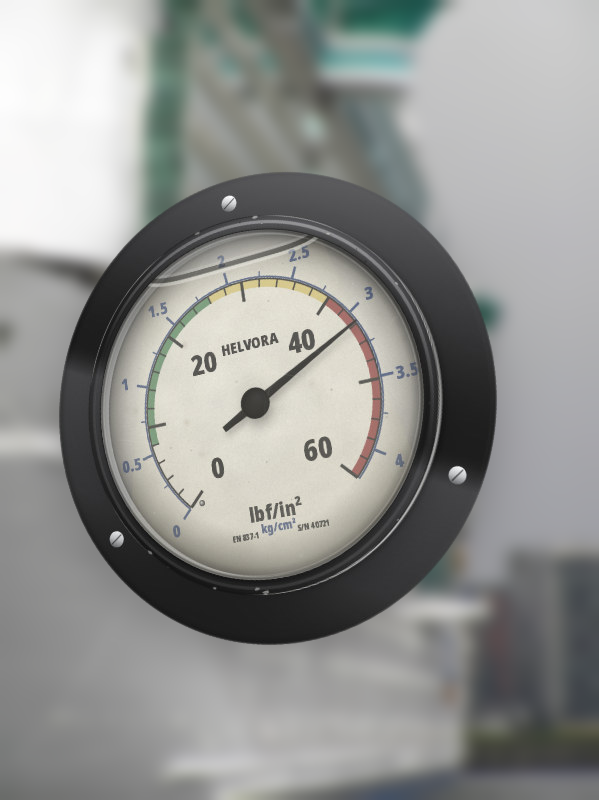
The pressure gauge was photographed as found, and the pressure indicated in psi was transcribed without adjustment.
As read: 44 psi
